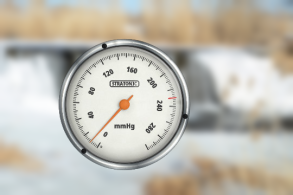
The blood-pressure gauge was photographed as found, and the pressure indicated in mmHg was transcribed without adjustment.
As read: 10 mmHg
